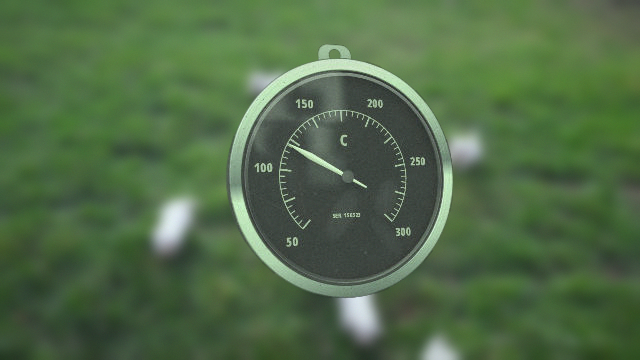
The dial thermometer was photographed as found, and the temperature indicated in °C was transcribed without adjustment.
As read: 120 °C
